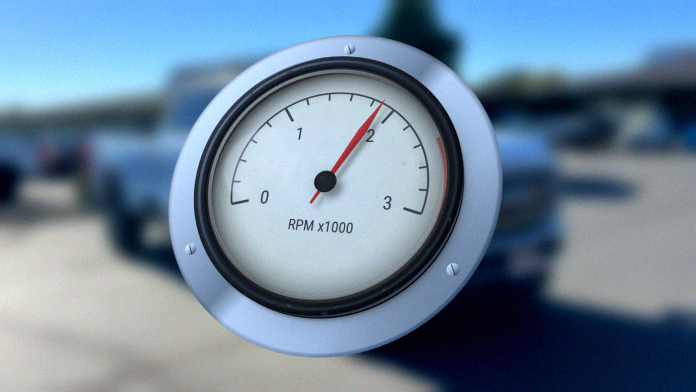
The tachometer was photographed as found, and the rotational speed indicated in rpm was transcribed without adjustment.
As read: 1900 rpm
